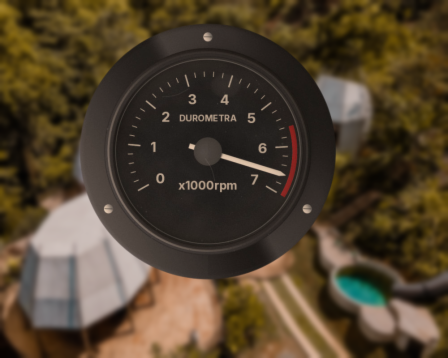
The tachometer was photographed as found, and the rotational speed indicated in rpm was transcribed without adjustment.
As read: 6600 rpm
